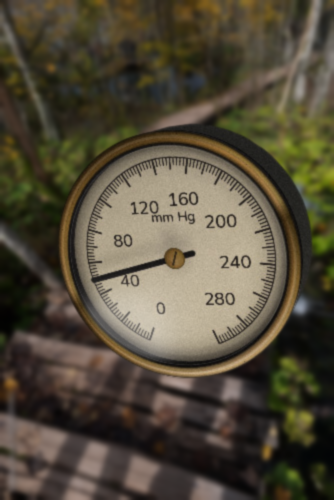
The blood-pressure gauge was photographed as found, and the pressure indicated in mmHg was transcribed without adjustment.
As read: 50 mmHg
